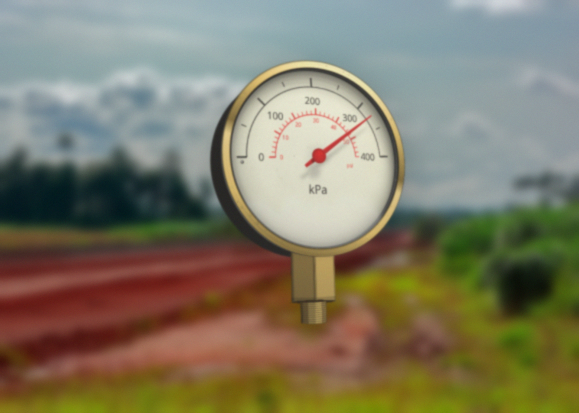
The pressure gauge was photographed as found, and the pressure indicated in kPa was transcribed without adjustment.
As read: 325 kPa
